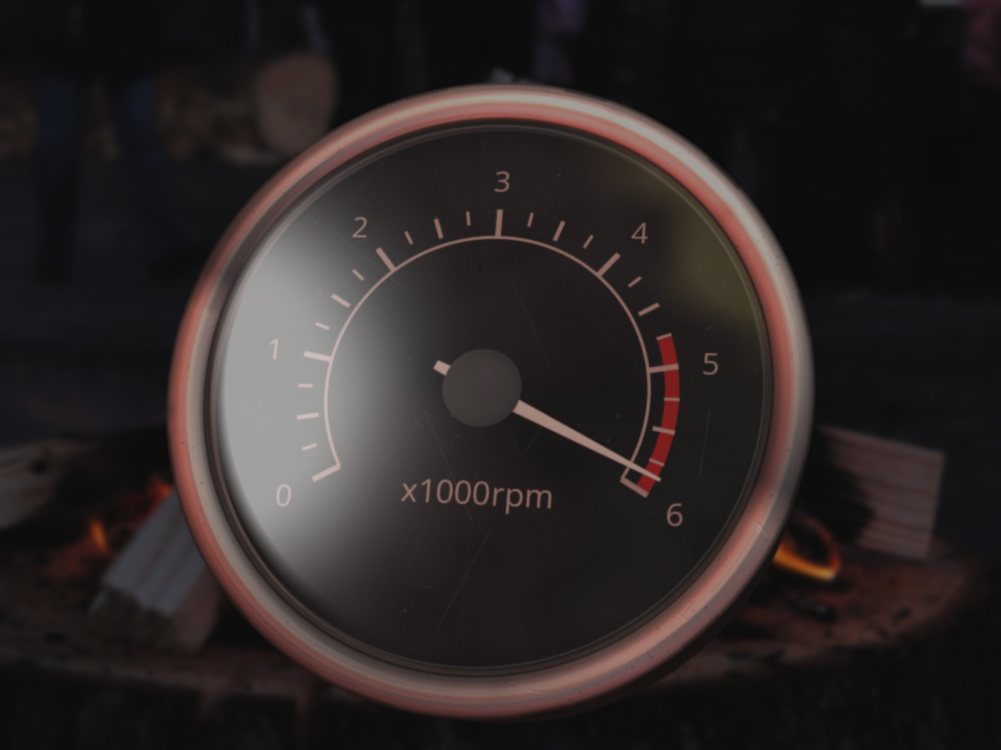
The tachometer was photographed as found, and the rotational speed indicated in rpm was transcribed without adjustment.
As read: 5875 rpm
